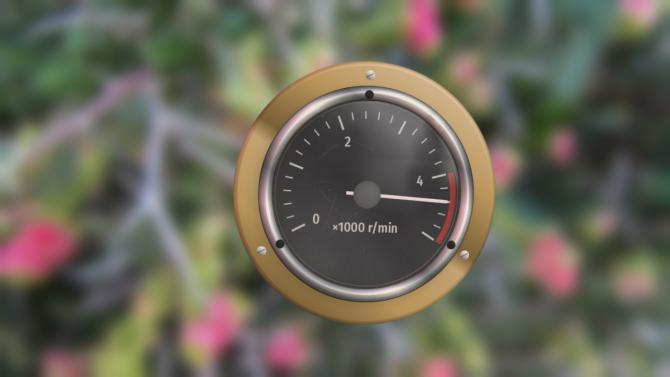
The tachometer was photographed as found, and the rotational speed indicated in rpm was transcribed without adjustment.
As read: 4400 rpm
